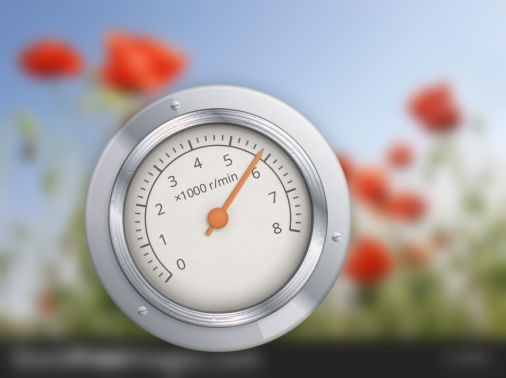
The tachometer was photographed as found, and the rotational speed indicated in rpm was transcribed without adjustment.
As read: 5800 rpm
